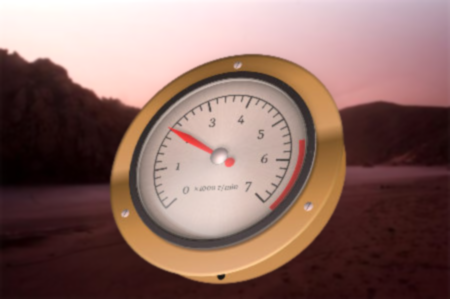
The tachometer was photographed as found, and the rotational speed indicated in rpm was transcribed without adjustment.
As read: 2000 rpm
